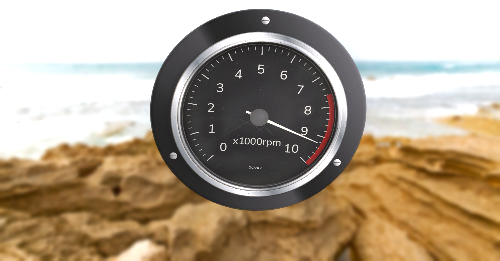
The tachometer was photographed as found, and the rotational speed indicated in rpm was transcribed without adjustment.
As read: 9200 rpm
